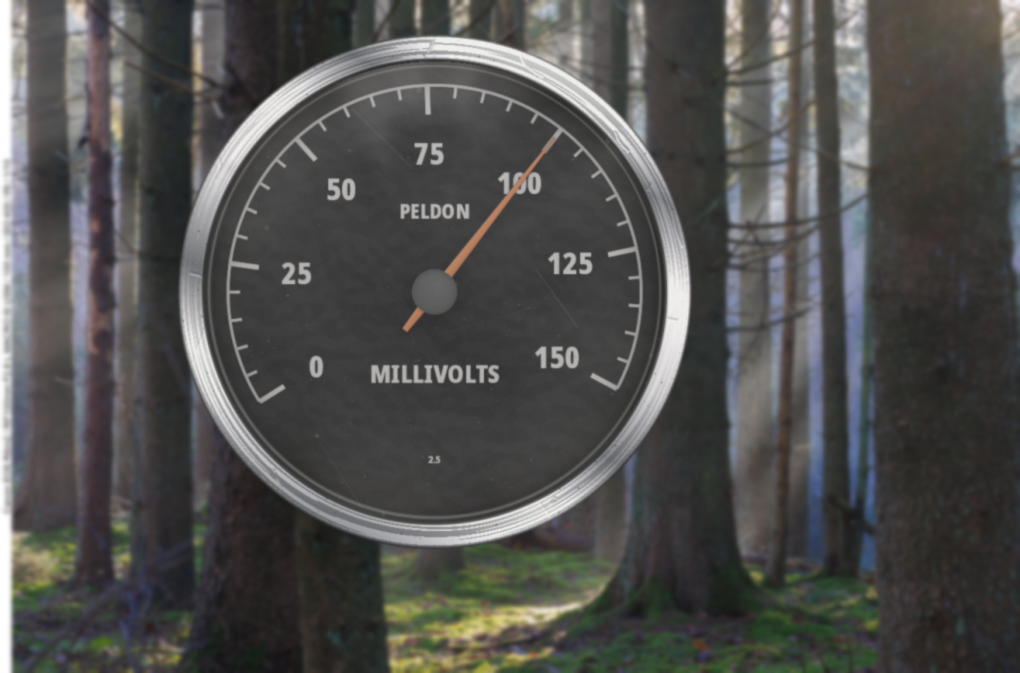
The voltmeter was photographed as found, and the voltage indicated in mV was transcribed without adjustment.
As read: 100 mV
